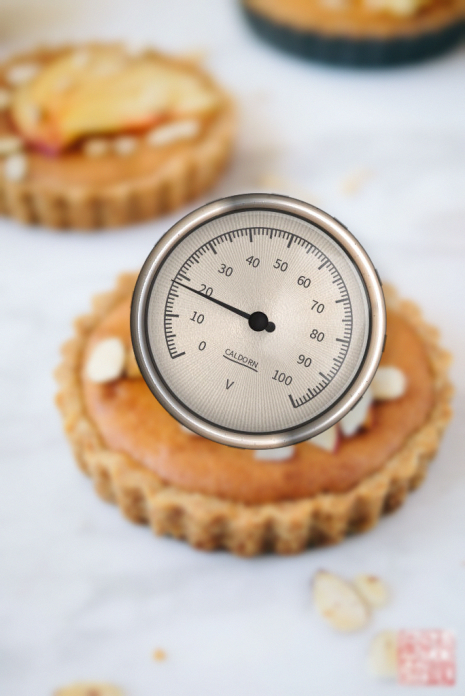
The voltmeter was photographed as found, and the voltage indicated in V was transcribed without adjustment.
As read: 18 V
